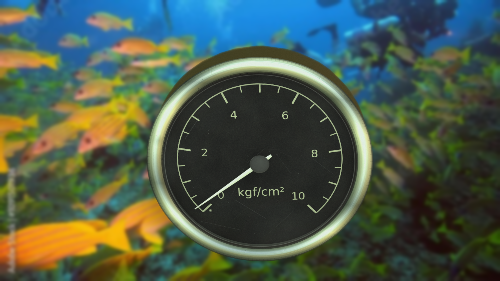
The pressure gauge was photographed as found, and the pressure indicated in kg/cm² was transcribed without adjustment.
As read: 0.25 kg/cm²
